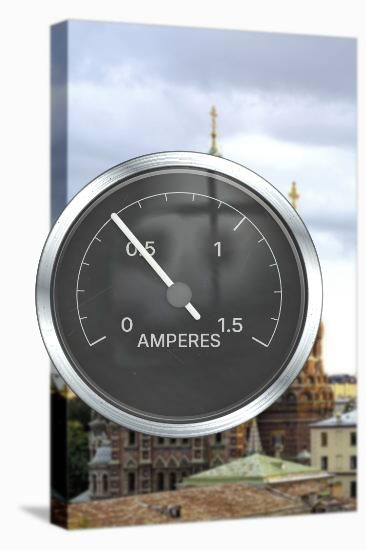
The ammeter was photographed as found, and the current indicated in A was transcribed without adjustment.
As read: 0.5 A
